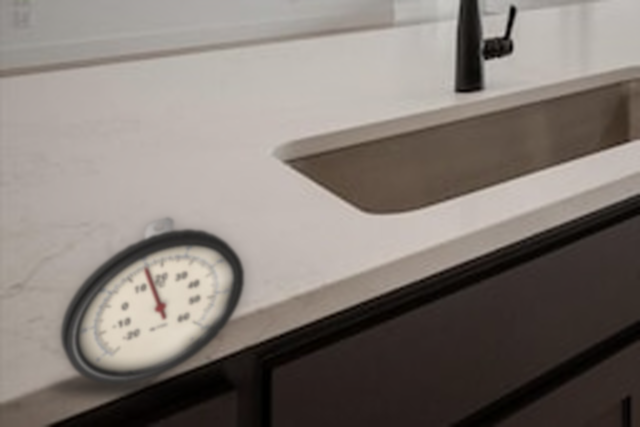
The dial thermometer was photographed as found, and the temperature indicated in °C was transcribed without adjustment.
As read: 15 °C
